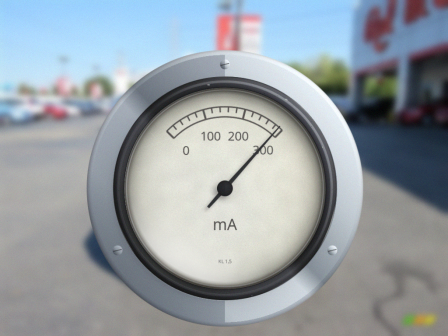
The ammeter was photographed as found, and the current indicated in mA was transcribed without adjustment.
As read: 290 mA
